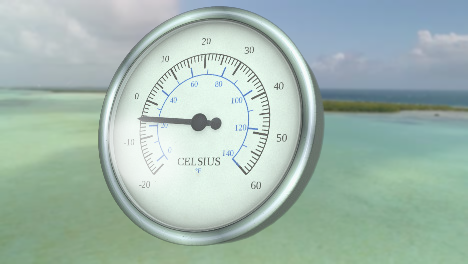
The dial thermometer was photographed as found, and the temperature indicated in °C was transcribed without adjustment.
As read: -5 °C
